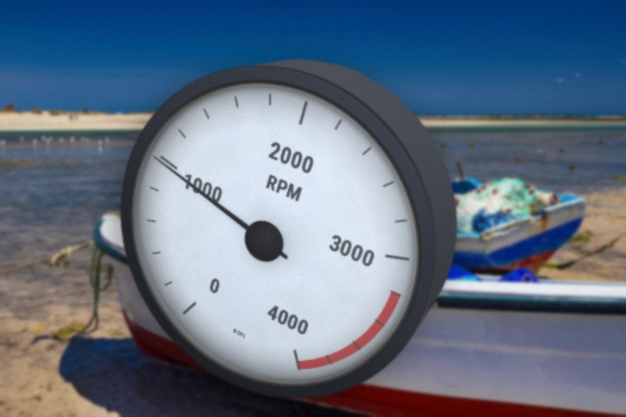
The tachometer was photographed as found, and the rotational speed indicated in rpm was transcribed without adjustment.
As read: 1000 rpm
